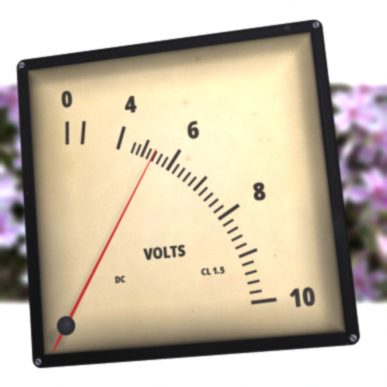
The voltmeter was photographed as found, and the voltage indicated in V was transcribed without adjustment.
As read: 5.4 V
